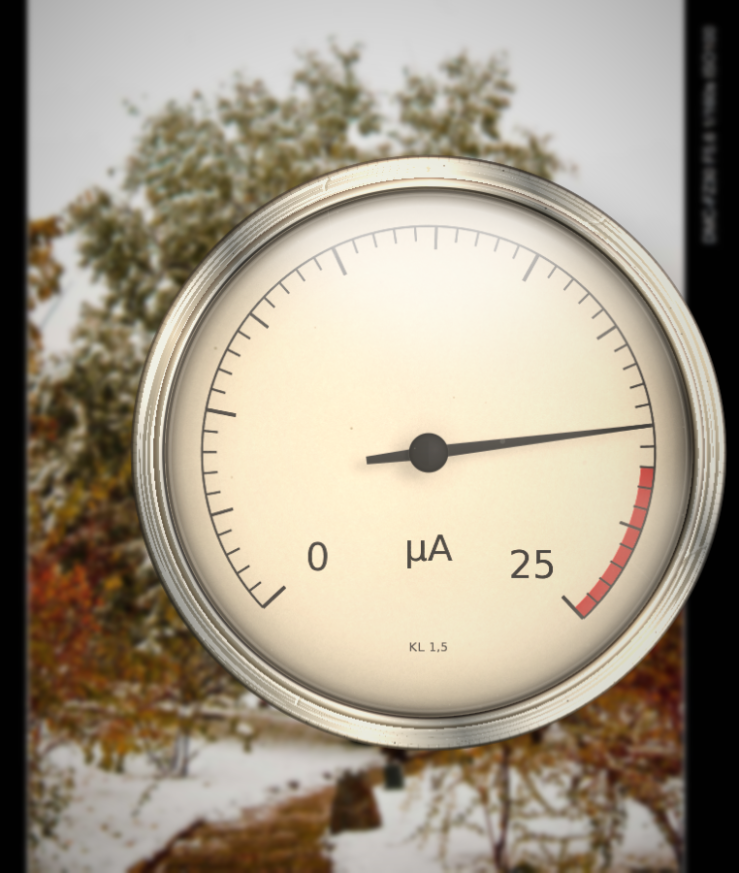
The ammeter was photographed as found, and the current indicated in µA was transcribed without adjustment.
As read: 20 µA
